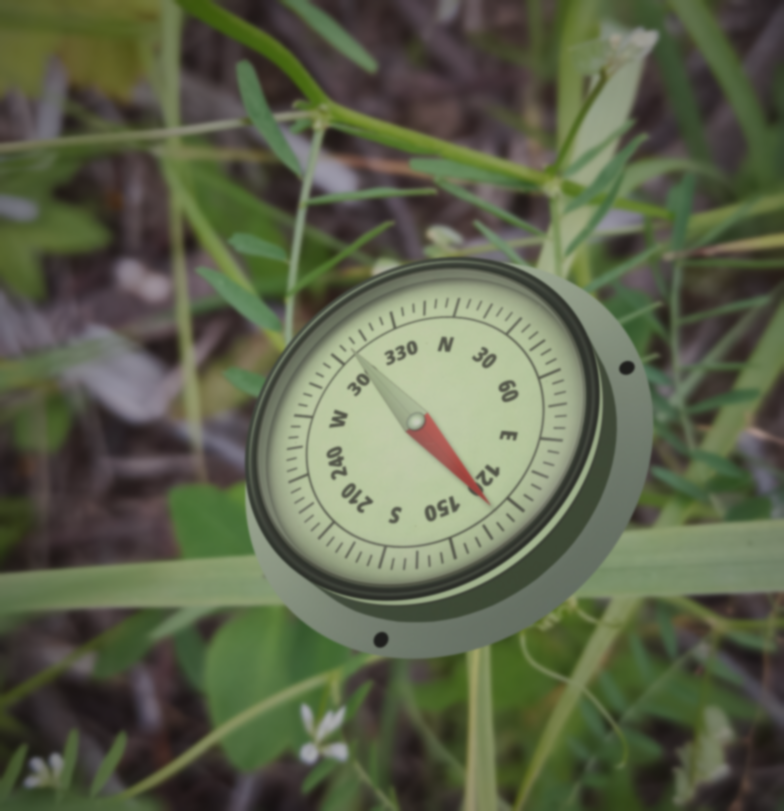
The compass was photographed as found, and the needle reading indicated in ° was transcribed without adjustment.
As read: 127.5 °
